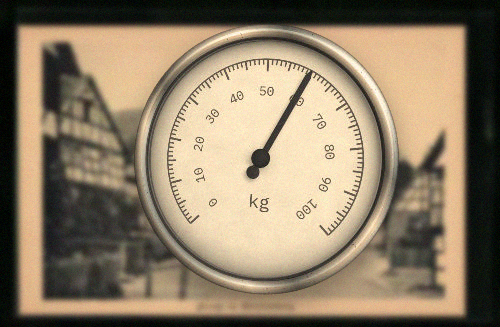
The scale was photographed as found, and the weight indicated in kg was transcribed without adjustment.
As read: 60 kg
